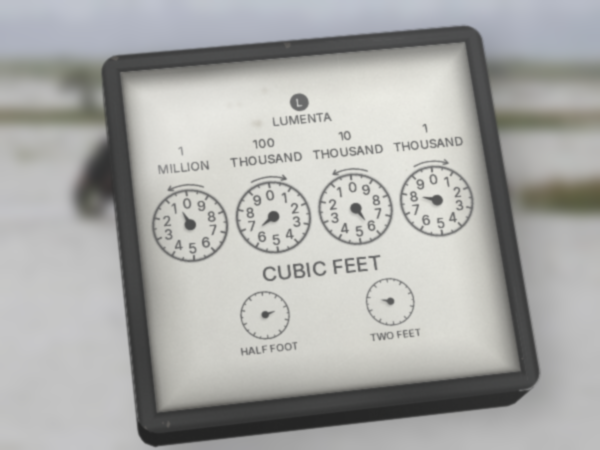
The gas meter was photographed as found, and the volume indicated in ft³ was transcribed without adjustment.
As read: 65800 ft³
